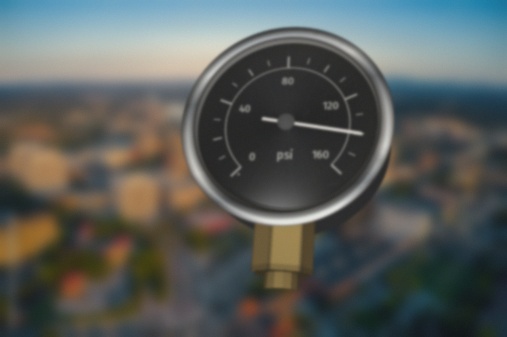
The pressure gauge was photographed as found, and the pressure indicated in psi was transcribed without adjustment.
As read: 140 psi
